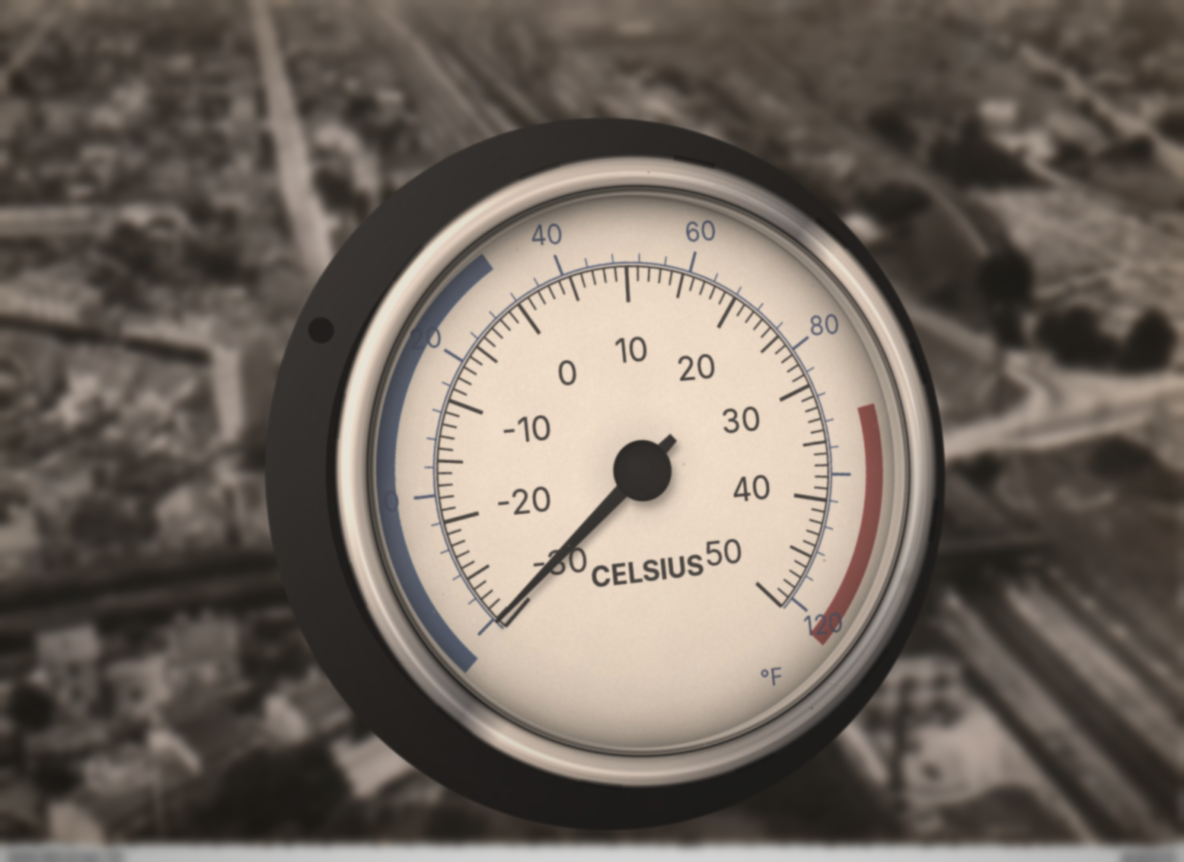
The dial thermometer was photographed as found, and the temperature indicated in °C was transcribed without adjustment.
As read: -29 °C
